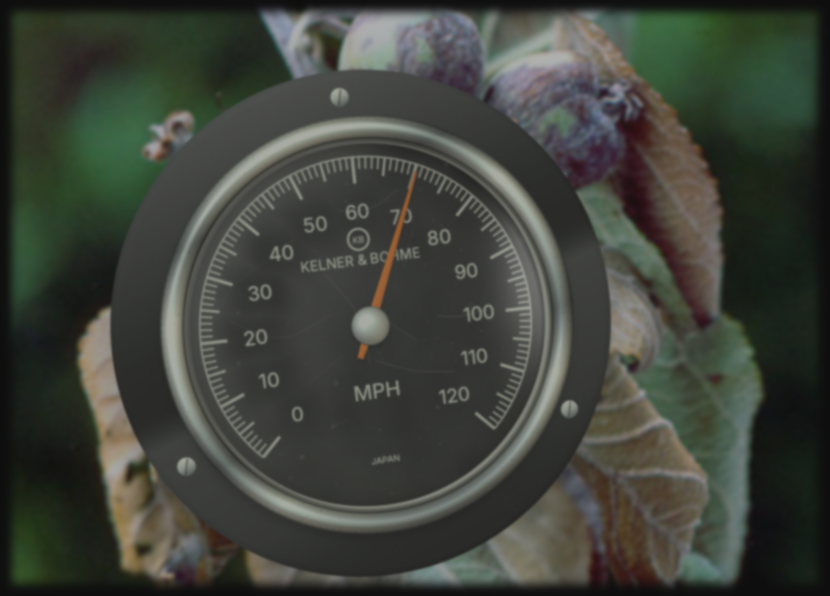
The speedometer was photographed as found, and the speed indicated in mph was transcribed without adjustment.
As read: 70 mph
